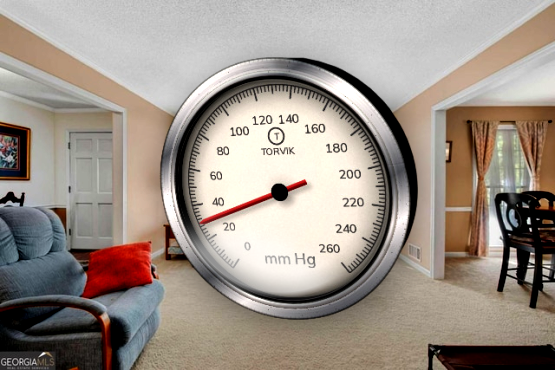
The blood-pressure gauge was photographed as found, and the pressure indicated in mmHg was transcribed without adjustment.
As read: 30 mmHg
